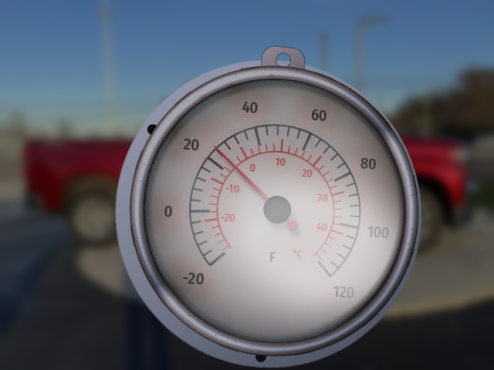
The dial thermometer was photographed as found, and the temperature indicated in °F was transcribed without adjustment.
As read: 24 °F
